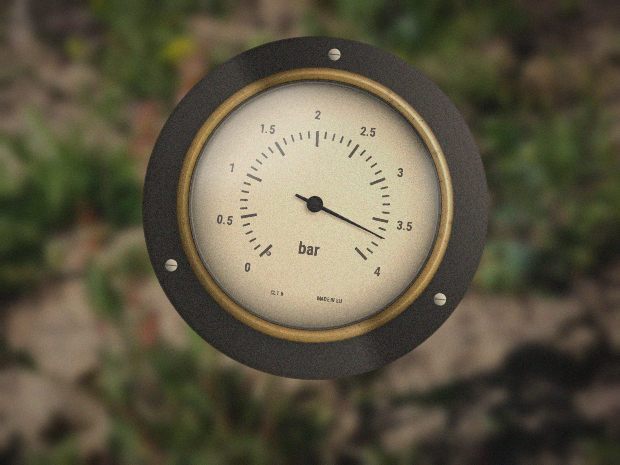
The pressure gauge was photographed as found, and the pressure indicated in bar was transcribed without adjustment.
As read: 3.7 bar
